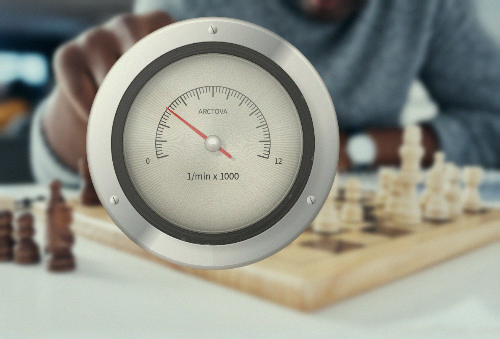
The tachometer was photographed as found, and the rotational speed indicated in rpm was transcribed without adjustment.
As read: 3000 rpm
